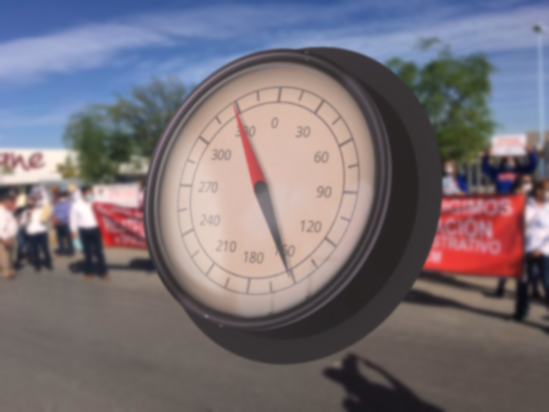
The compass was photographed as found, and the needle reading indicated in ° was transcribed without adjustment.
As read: 330 °
